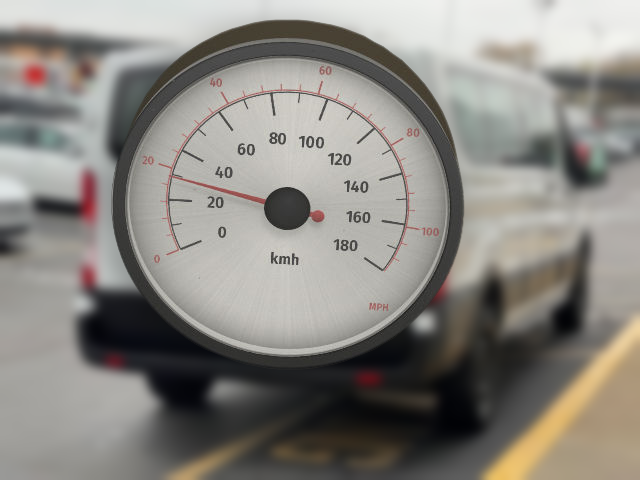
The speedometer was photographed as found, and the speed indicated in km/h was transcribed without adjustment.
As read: 30 km/h
